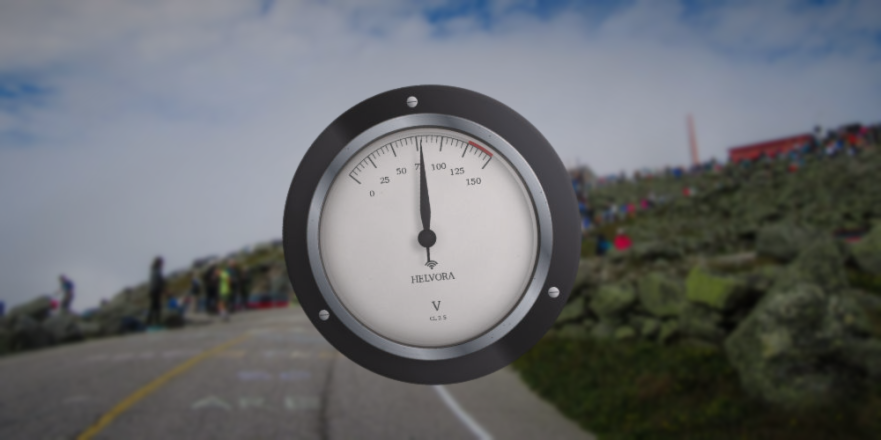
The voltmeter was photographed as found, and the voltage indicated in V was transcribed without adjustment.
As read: 80 V
